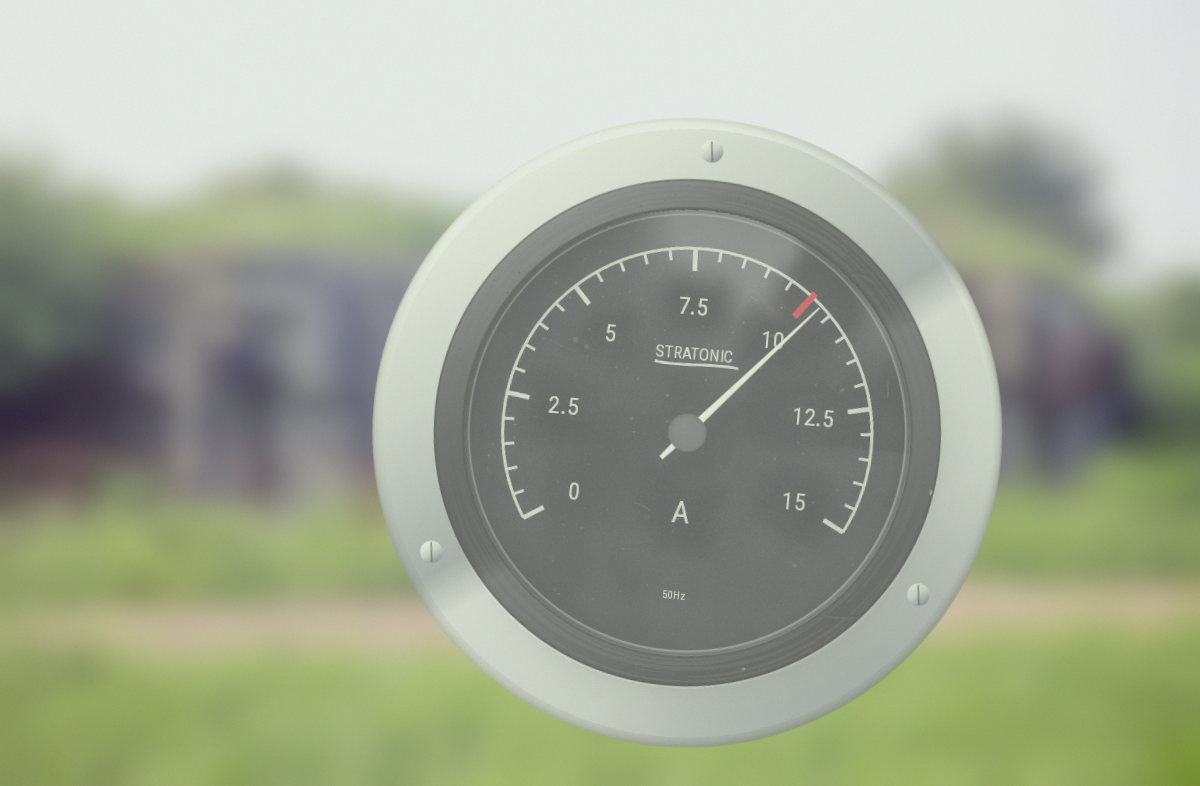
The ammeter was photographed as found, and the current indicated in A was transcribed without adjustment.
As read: 10.25 A
